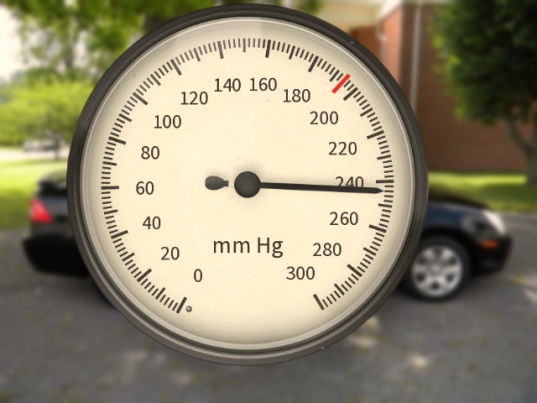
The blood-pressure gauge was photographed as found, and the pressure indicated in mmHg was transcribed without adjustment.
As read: 244 mmHg
